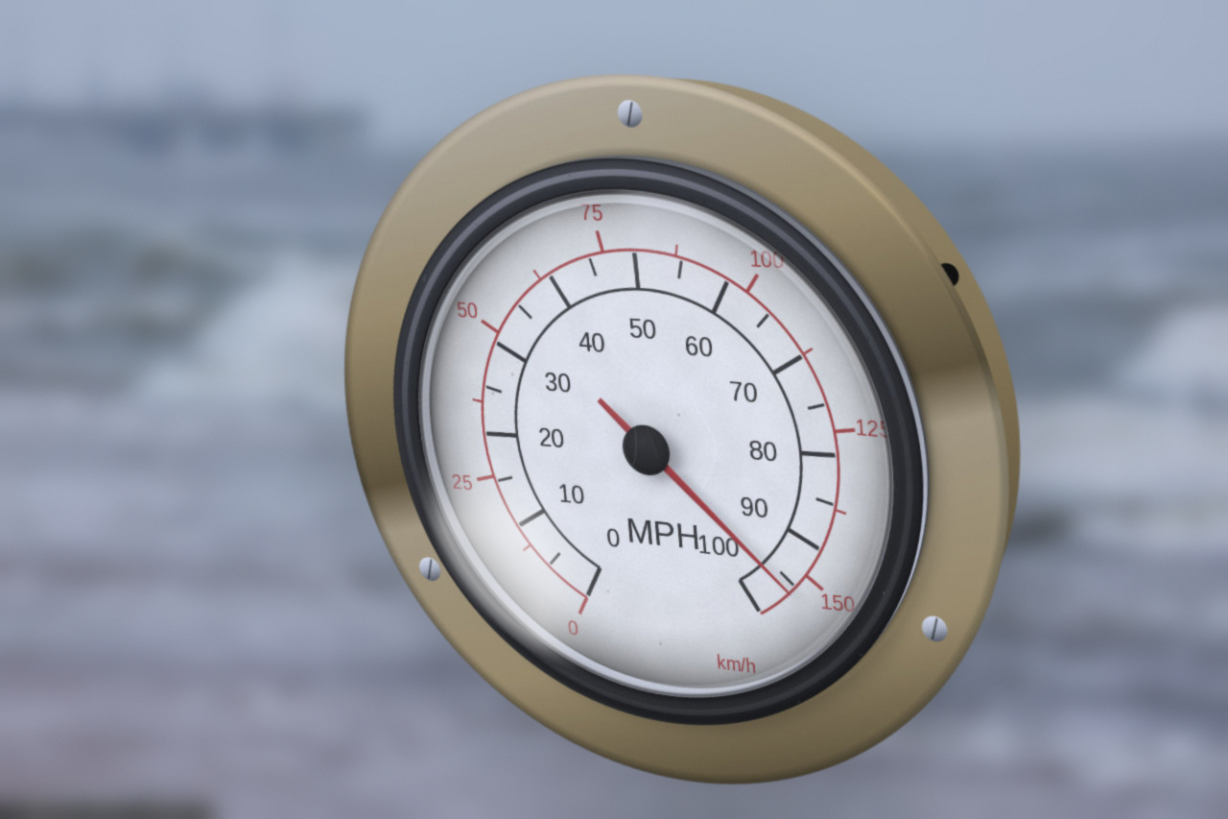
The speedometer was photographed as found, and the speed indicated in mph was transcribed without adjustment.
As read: 95 mph
